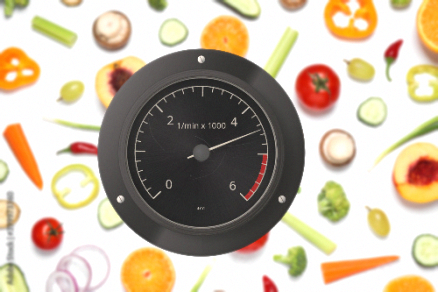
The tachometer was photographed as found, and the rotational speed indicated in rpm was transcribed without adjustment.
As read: 4500 rpm
